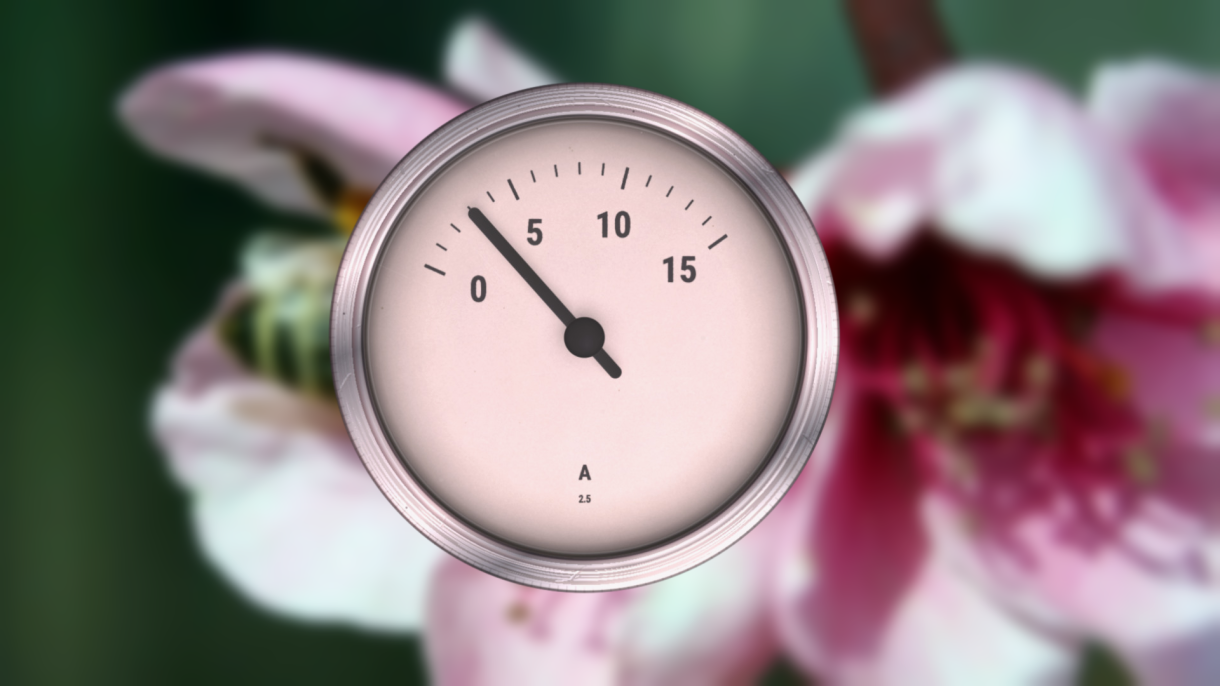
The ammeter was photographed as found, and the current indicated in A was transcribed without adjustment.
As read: 3 A
